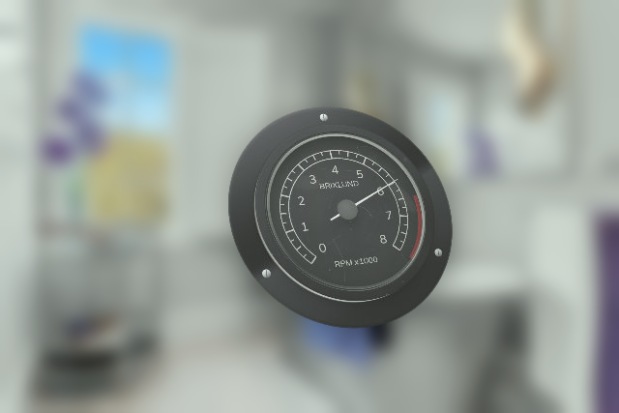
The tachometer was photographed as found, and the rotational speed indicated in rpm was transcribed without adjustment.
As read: 6000 rpm
